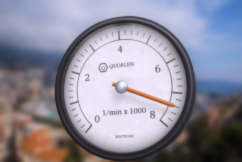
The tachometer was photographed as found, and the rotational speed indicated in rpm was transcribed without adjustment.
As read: 7400 rpm
